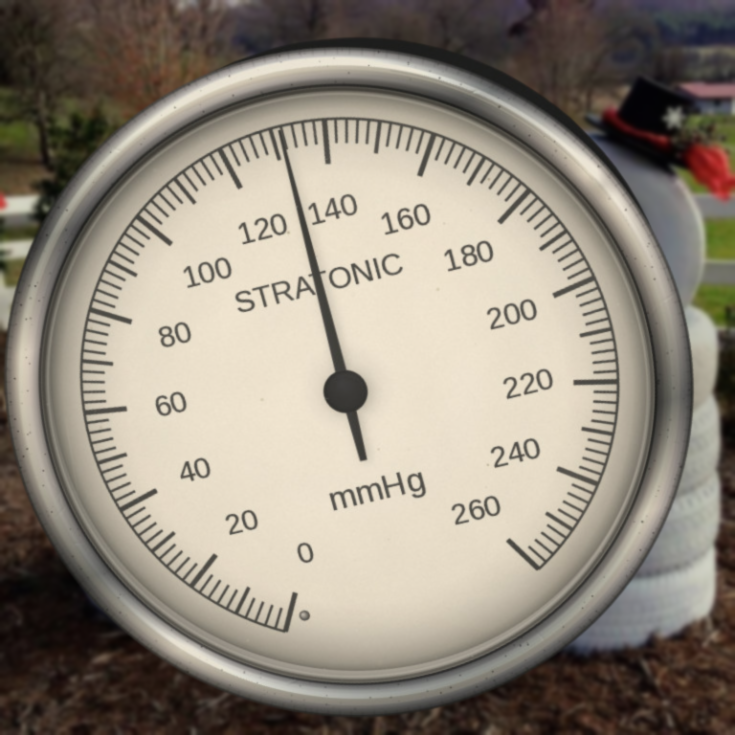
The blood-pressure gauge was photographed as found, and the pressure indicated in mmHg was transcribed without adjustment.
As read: 132 mmHg
